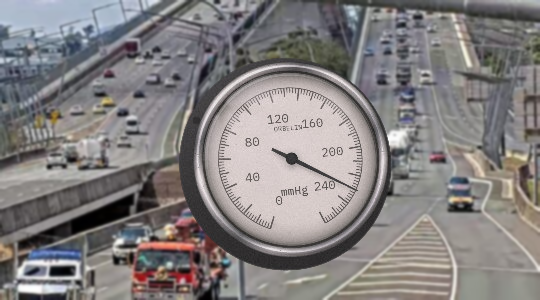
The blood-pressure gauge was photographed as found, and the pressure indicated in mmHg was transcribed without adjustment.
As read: 230 mmHg
